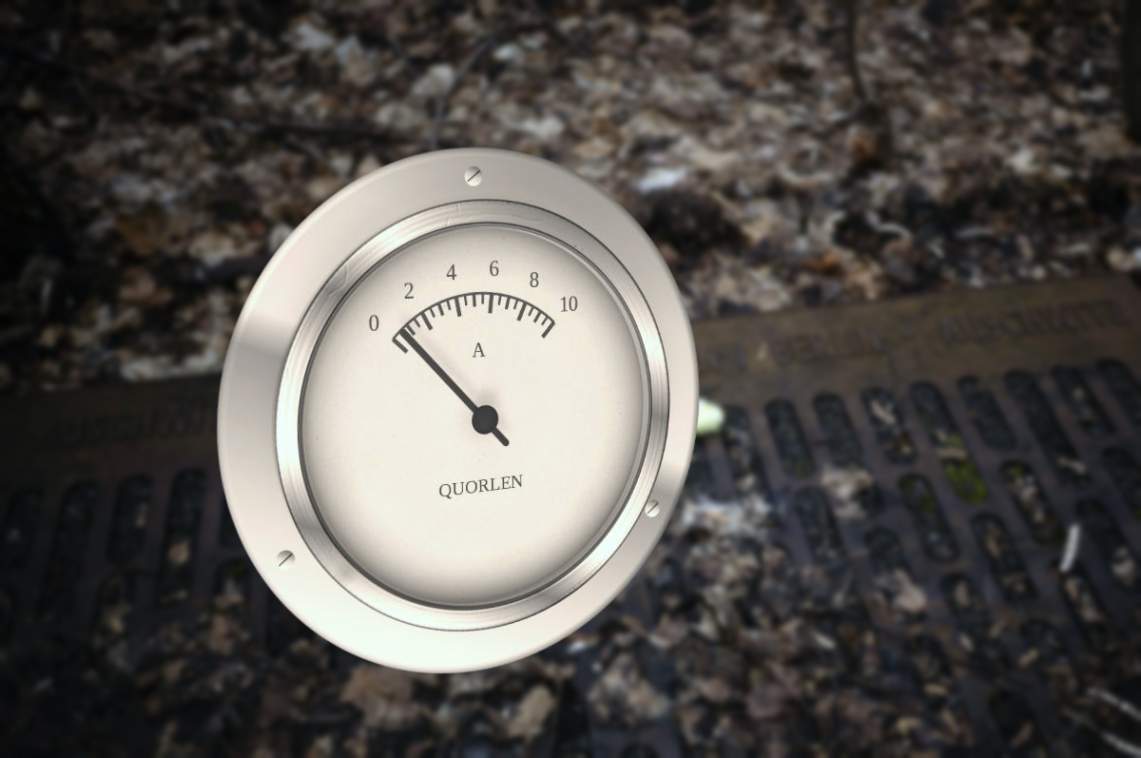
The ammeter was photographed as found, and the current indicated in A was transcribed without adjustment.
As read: 0.5 A
